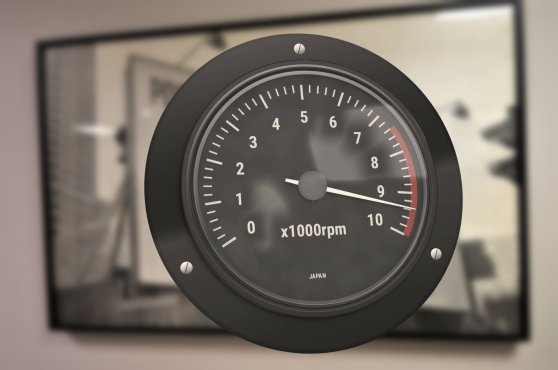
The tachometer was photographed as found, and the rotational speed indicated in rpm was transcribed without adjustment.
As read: 9400 rpm
